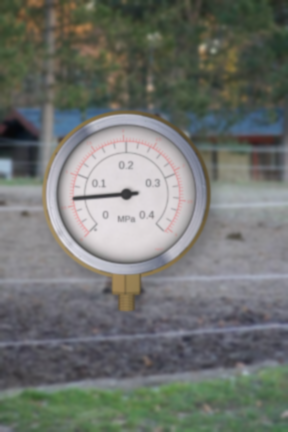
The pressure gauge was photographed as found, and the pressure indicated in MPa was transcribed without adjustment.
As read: 0.06 MPa
